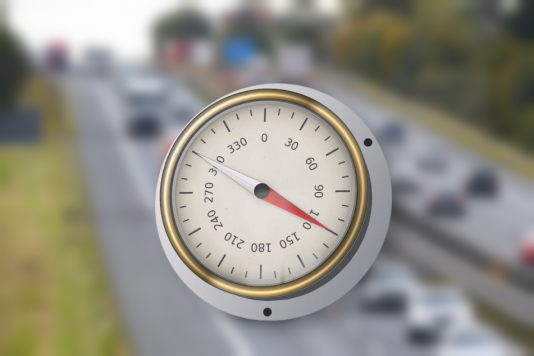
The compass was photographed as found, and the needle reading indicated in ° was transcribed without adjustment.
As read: 120 °
